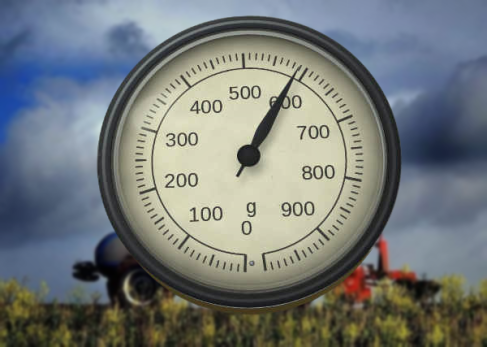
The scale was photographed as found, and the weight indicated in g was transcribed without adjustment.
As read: 590 g
